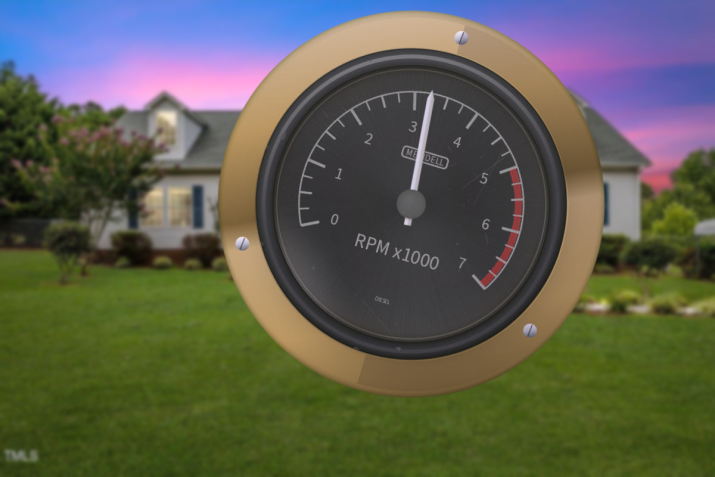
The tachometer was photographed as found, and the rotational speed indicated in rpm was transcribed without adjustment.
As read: 3250 rpm
